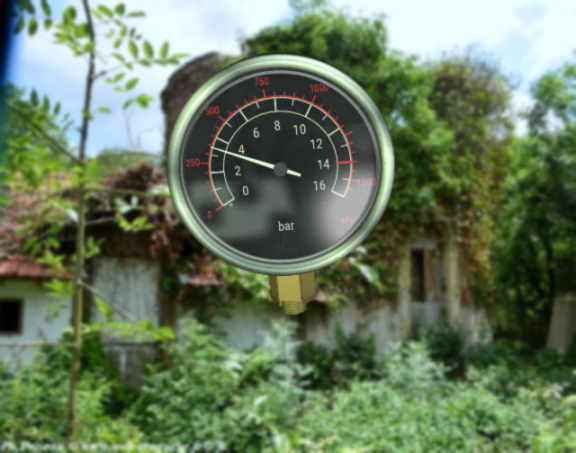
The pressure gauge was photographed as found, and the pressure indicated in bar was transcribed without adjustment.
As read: 3.5 bar
